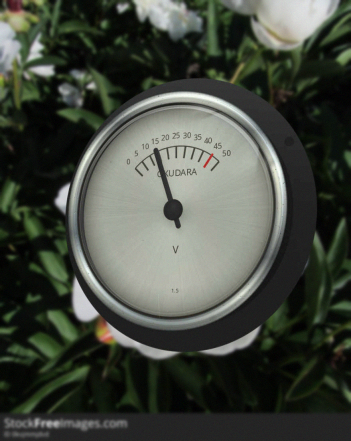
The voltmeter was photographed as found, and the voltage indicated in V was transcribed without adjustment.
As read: 15 V
